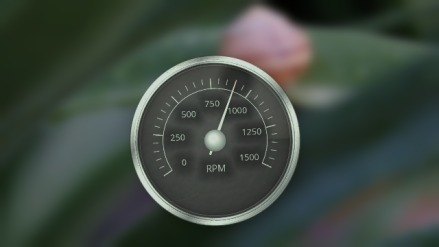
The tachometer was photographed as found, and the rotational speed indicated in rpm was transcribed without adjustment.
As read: 900 rpm
